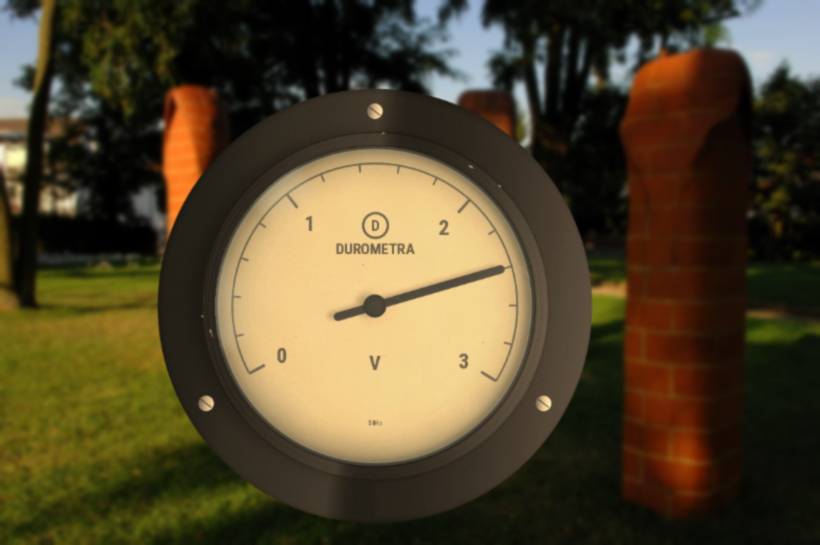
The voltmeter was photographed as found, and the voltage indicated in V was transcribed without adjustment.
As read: 2.4 V
